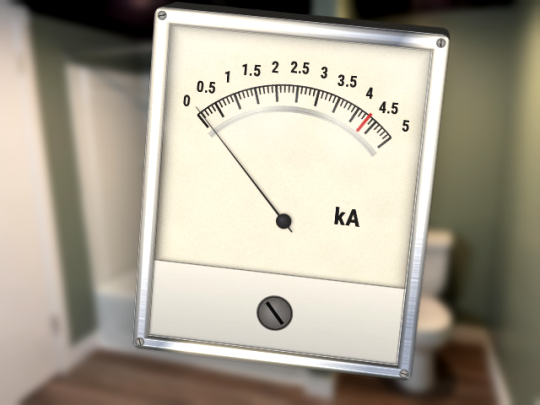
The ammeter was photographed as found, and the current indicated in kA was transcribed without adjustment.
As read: 0.1 kA
